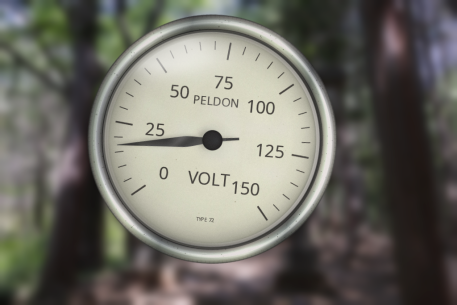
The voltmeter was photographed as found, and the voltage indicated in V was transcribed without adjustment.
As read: 17.5 V
